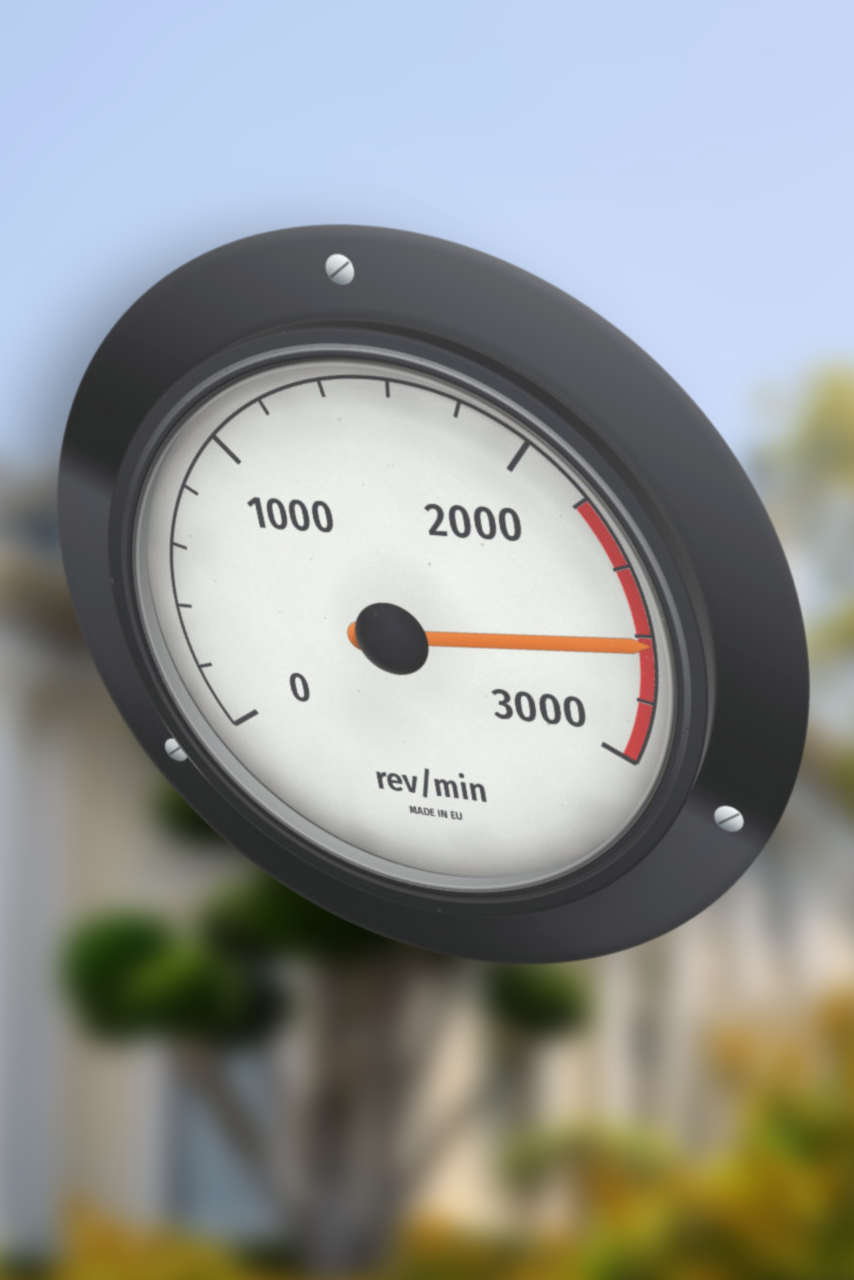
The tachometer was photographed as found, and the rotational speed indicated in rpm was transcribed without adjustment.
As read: 2600 rpm
